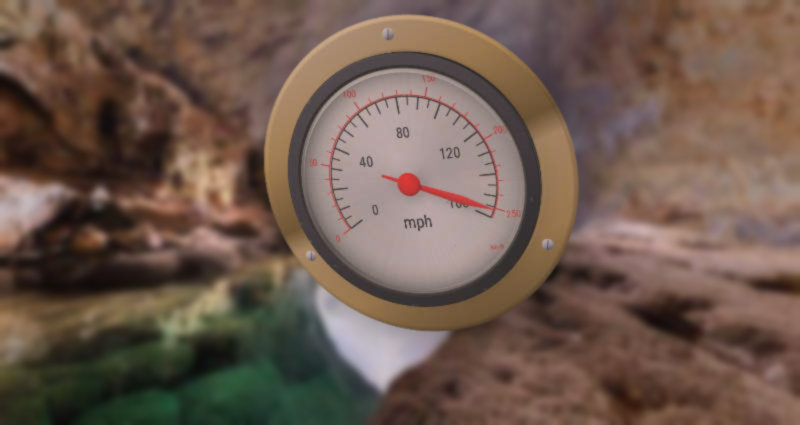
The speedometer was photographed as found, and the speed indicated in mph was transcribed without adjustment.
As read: 155 mph
